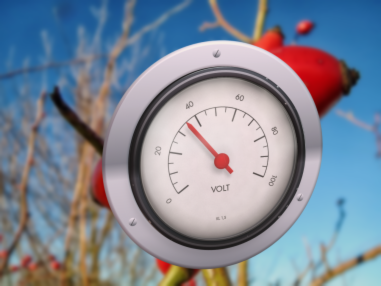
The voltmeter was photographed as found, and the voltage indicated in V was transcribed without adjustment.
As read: 35 V
